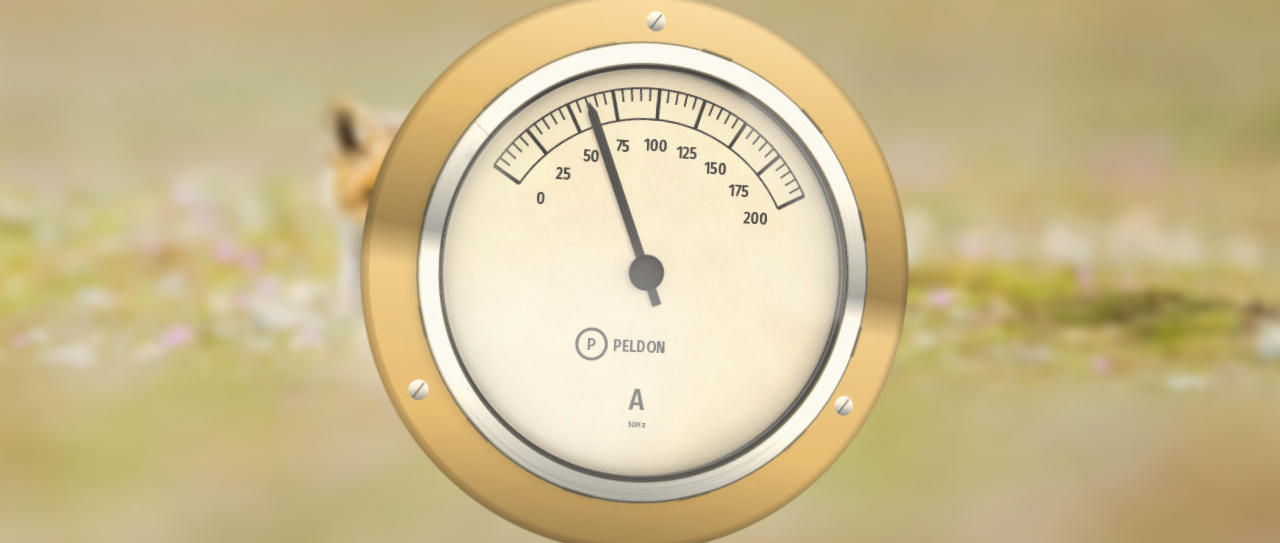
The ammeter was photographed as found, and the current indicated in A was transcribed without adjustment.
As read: 60 A
